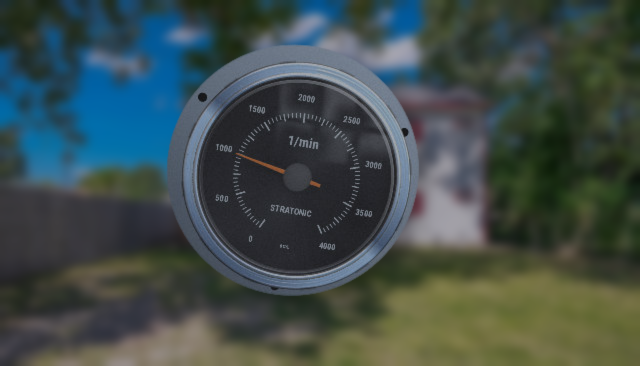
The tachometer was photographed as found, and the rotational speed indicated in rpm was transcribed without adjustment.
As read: 1000 rpm
